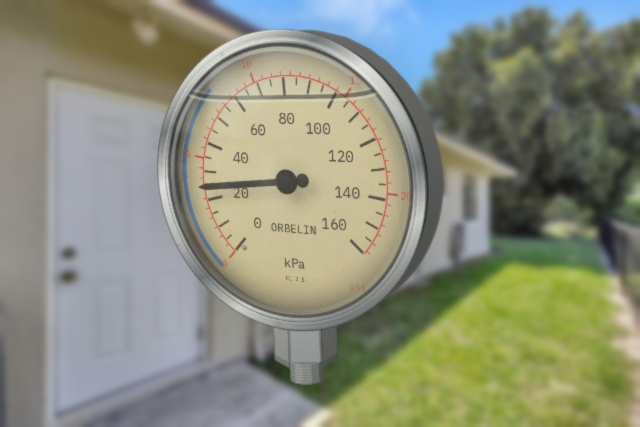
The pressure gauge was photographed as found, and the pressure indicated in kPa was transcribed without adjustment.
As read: 25 kPa
